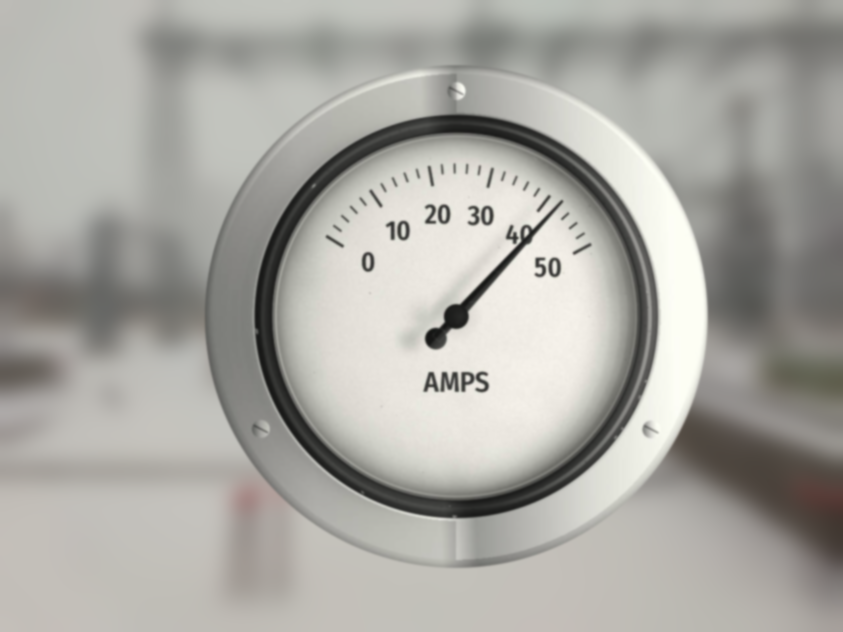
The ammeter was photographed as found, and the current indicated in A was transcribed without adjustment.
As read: 42 A
